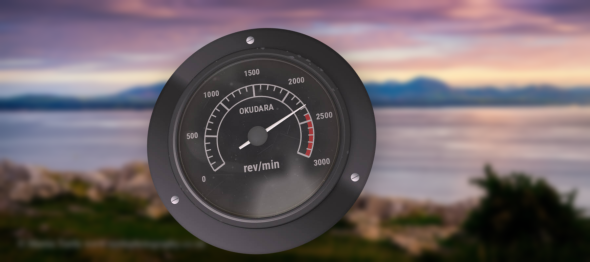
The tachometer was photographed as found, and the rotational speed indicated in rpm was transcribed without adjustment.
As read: 2300 rpm
